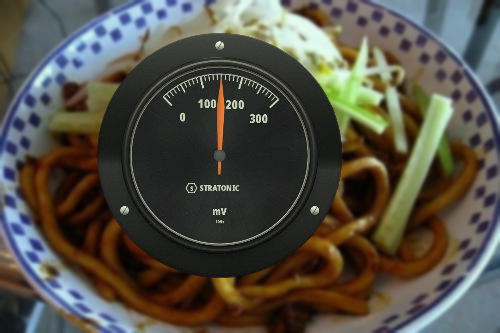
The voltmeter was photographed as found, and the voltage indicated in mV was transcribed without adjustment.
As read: 150 mV
